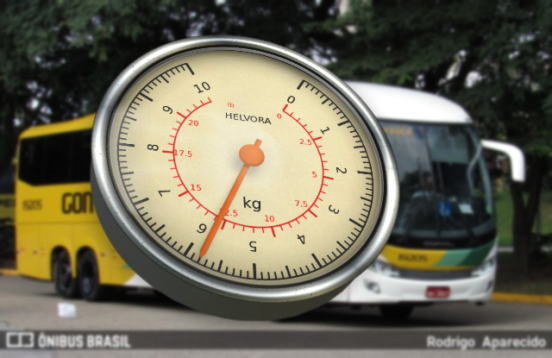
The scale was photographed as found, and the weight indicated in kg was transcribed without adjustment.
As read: 5.8 kg
